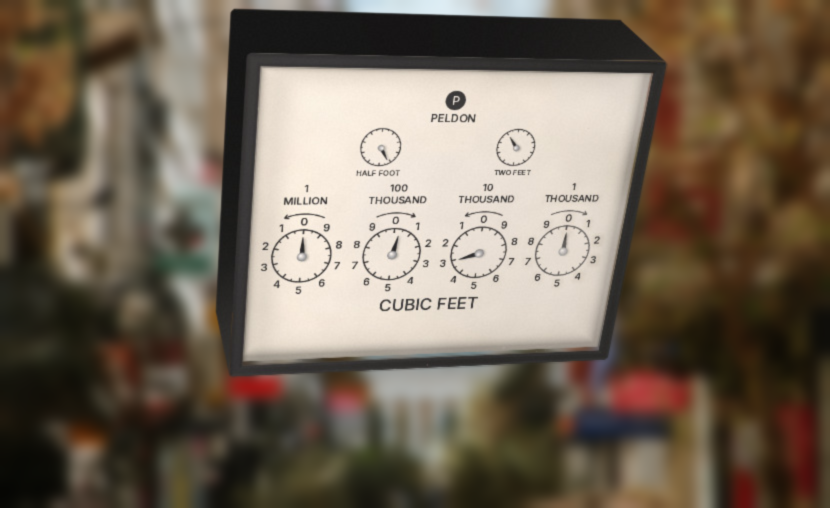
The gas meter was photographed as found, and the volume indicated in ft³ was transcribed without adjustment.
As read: 3000 ft³
